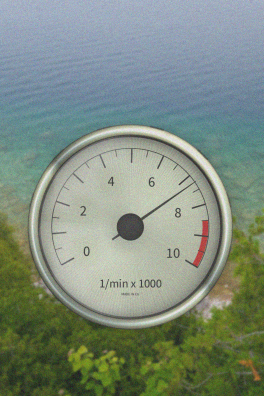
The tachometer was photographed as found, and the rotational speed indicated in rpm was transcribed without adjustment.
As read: 7250 rpm
